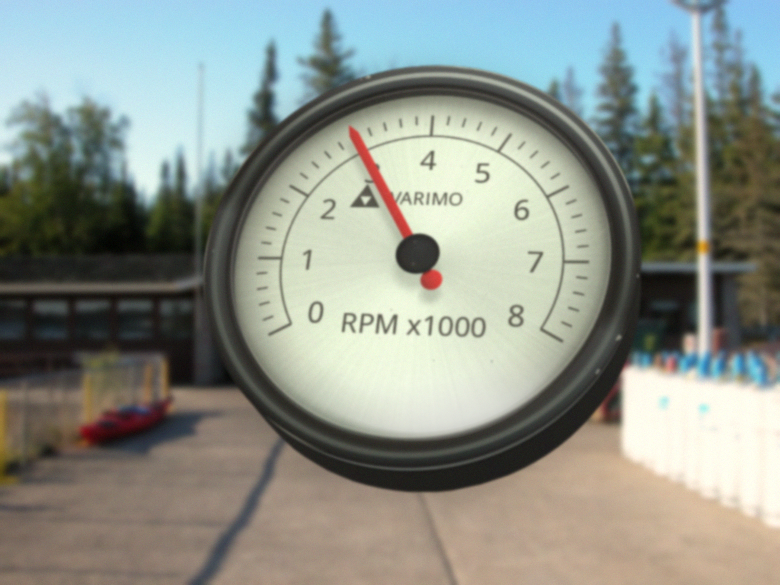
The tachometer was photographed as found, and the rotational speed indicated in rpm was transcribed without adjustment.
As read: 3000 rpm
